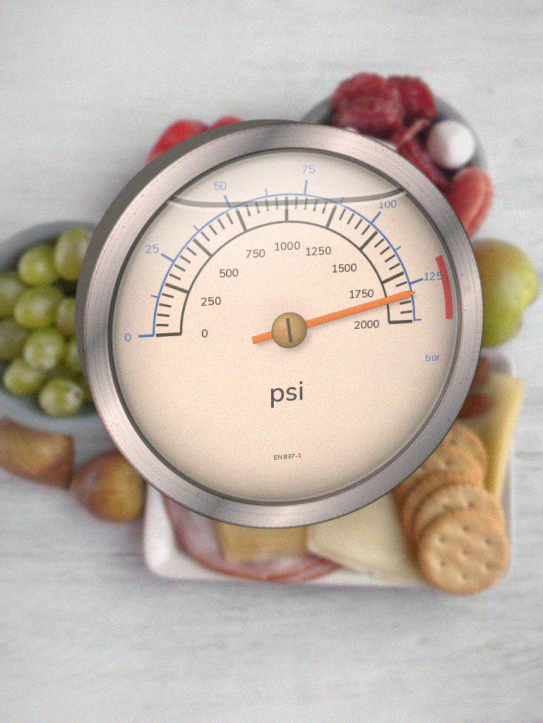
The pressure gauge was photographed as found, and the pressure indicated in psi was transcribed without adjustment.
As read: 1850 psi
